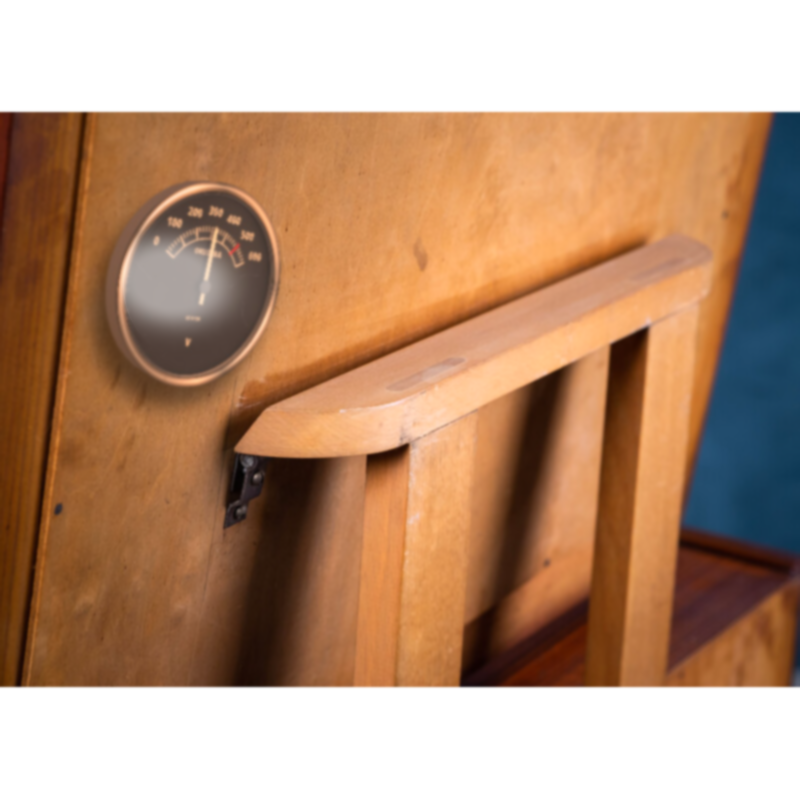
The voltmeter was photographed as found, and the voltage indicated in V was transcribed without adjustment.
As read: 300 V
